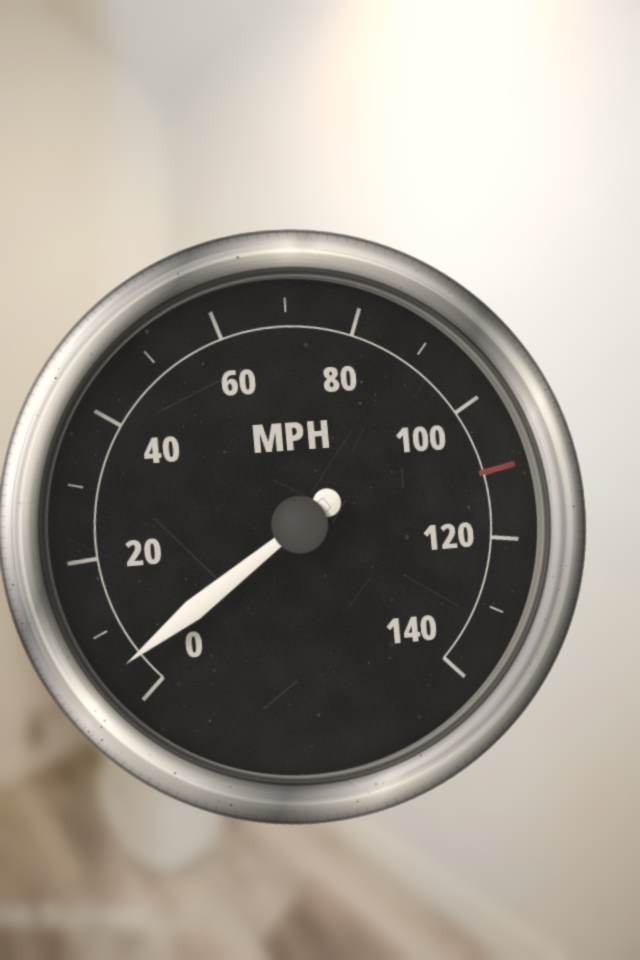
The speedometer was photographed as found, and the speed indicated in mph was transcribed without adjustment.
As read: 5 mph
